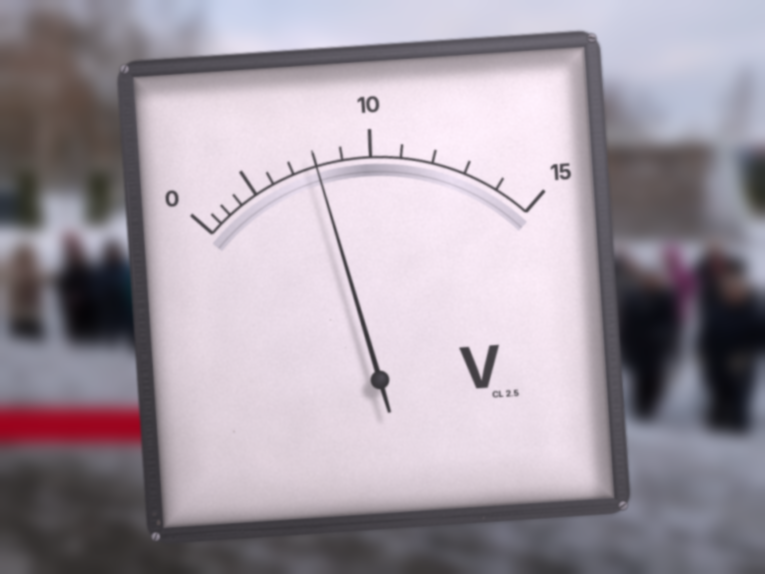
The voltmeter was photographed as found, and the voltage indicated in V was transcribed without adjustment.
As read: 8 V
